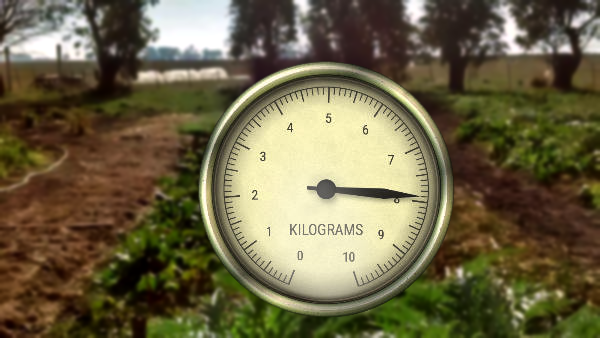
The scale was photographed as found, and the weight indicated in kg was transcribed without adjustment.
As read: 7.9 kg
